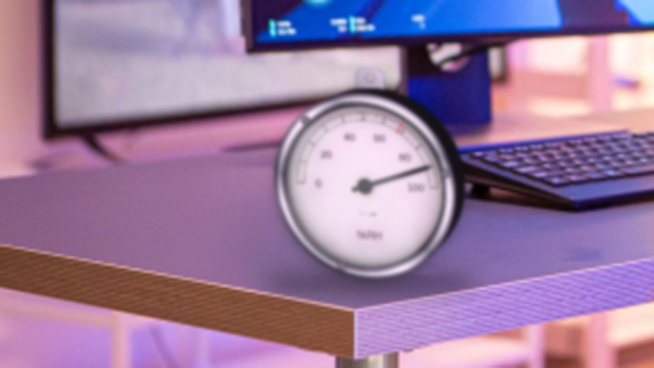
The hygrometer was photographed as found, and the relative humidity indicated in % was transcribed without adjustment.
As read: 90 %
